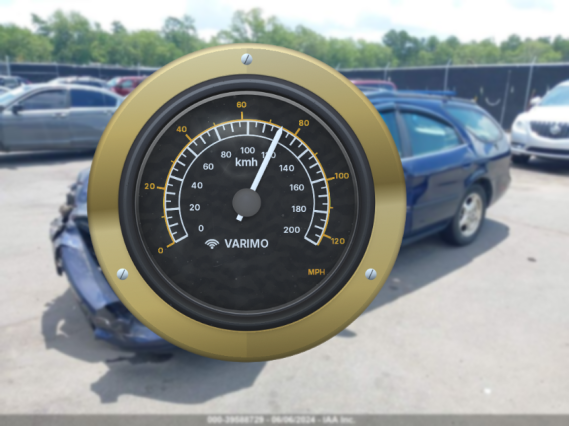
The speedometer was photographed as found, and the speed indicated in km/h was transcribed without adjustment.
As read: 120 km/h
